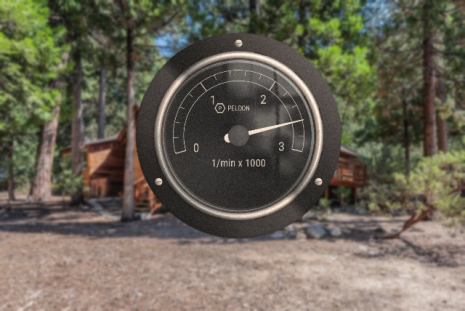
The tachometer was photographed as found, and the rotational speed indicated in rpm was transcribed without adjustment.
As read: 2600 rpm
